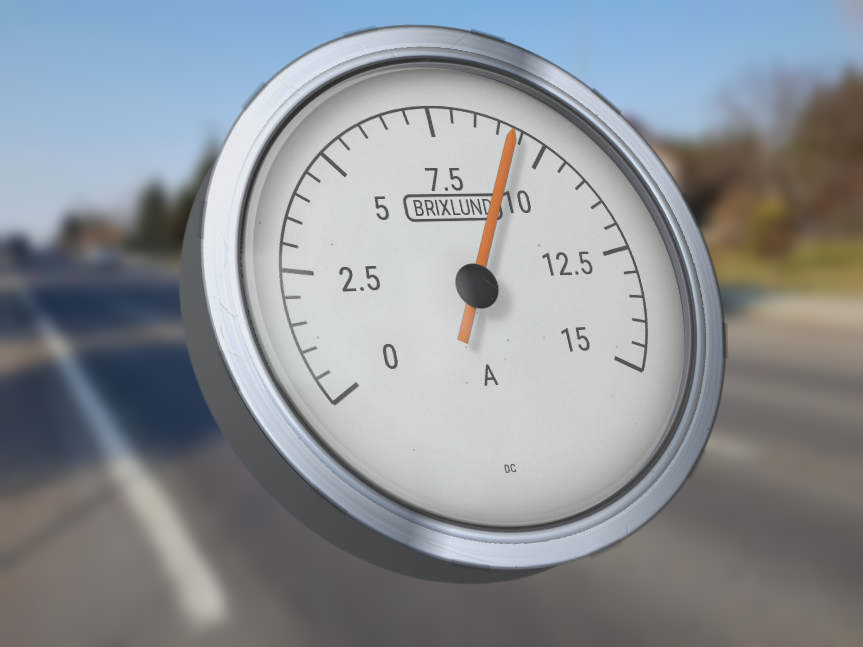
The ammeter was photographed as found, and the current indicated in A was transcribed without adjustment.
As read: 9.25 A
